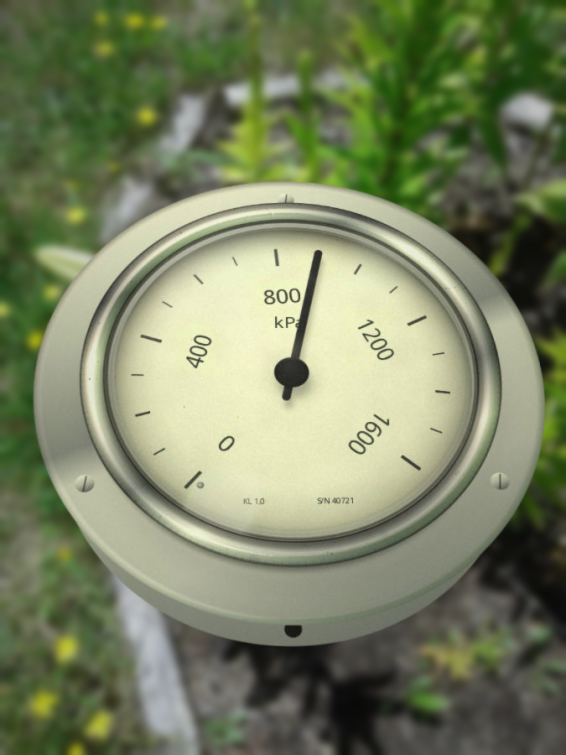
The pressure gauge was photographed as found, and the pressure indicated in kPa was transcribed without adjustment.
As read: 900 kPa
